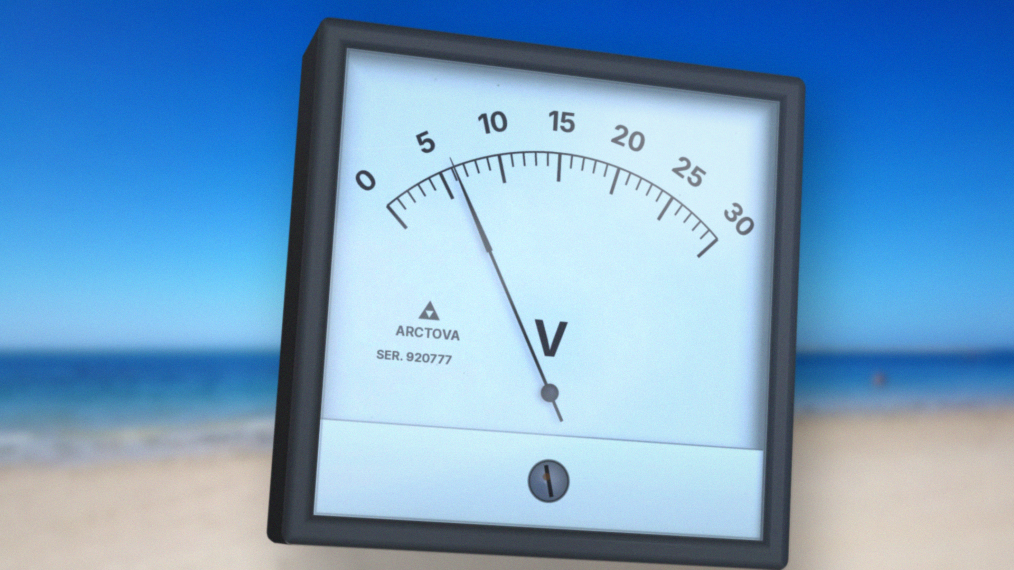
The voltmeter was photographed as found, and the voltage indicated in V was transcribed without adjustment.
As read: 6 V
